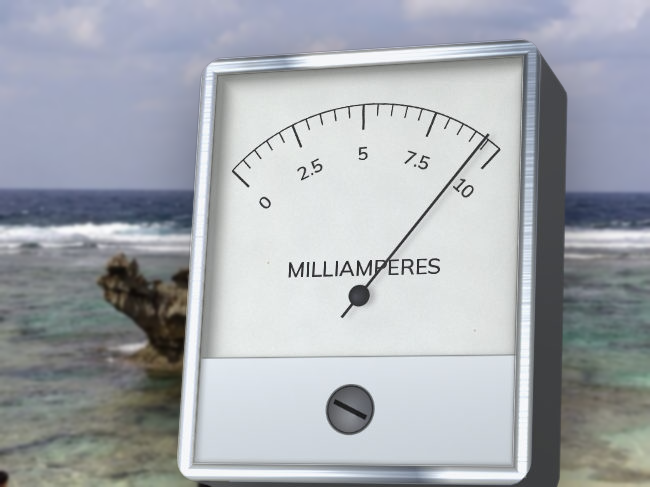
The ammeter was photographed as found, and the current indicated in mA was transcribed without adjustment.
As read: 9.5 mA
